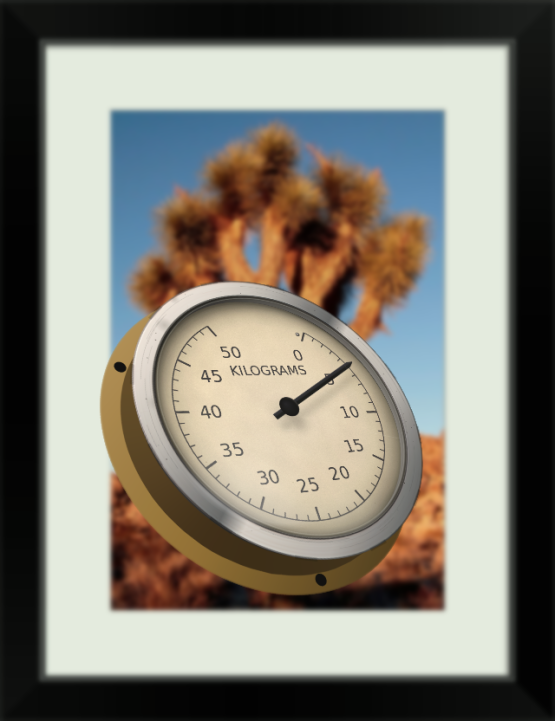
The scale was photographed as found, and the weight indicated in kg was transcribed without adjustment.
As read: 5 kg
